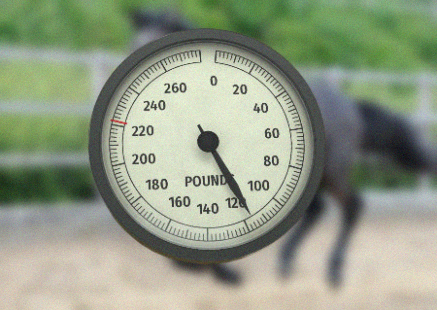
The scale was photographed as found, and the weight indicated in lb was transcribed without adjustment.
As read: 116 lb
